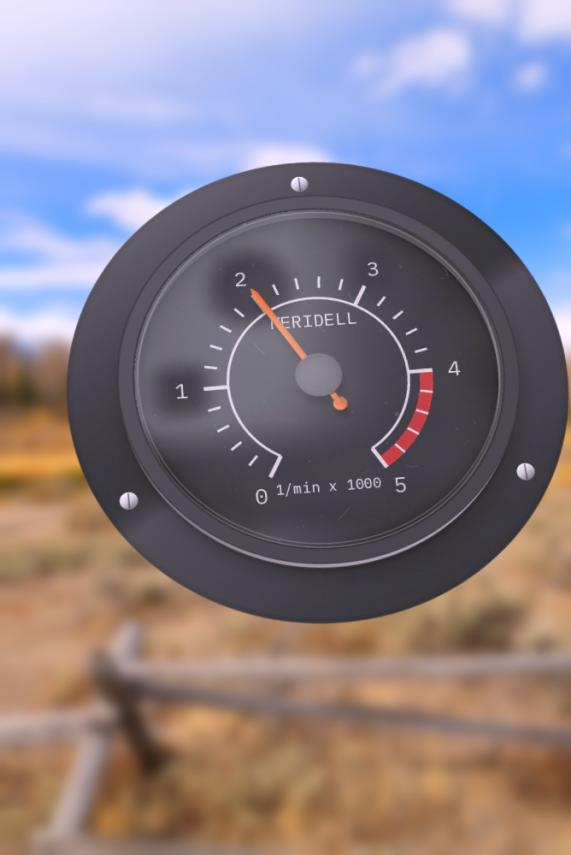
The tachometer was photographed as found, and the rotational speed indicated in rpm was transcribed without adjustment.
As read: 2000 rpm
